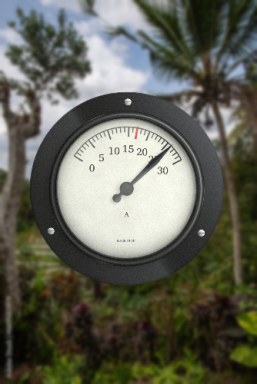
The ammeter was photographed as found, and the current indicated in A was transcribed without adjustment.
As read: 26 A
